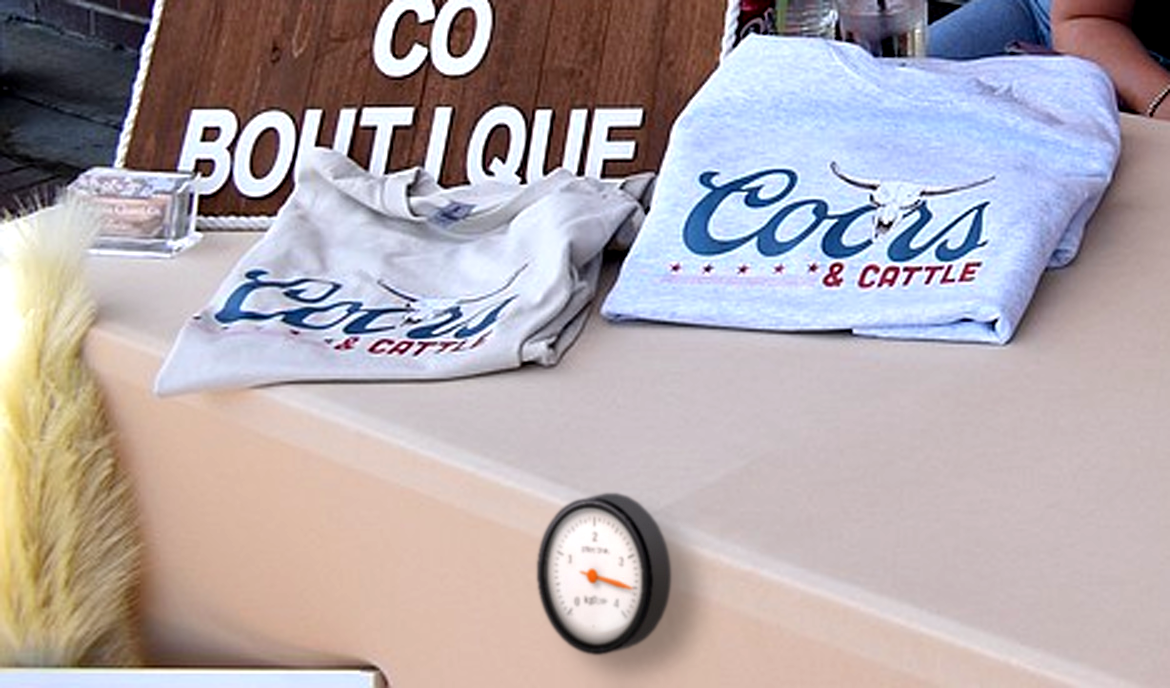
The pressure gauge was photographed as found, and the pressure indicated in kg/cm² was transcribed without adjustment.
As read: 3.5 kg/cm²
